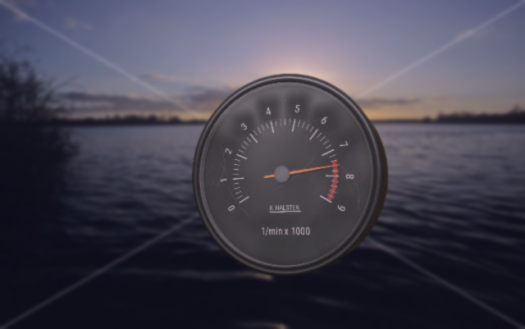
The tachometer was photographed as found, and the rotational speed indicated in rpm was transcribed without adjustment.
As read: 7600 rpm
